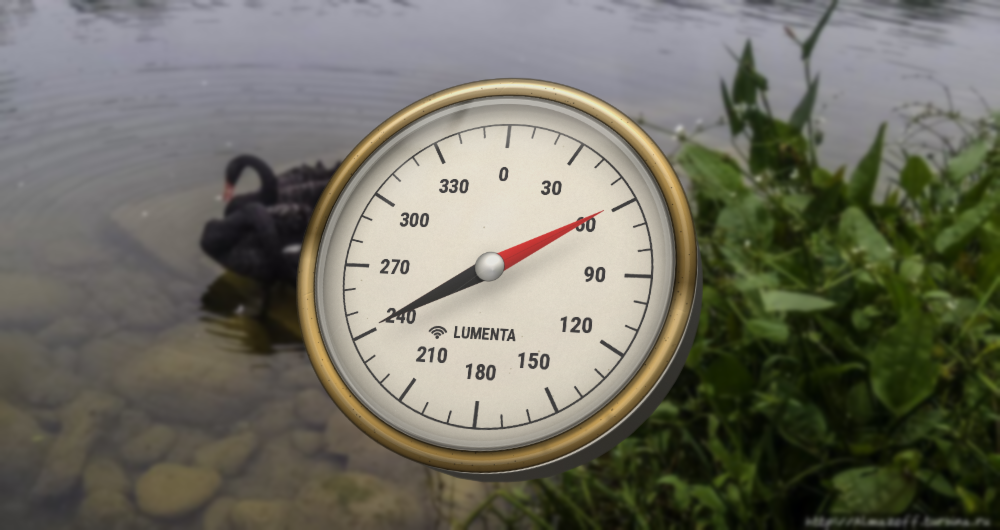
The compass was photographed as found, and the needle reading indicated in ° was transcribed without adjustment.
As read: 60 °
